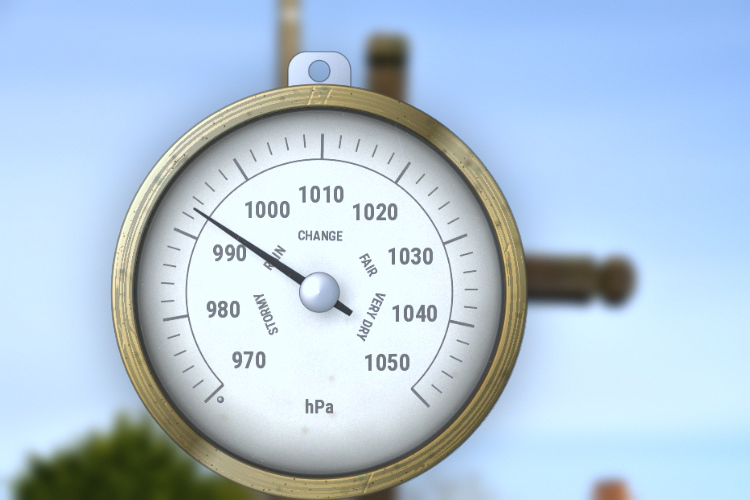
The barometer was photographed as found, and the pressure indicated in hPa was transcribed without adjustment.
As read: 993 hPa
